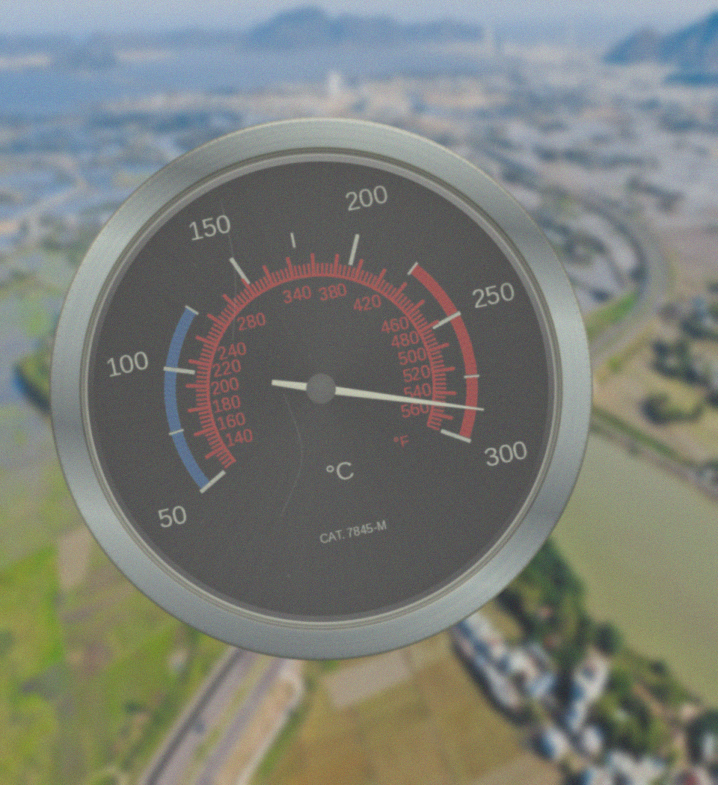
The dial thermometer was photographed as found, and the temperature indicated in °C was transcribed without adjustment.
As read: 287.5 °C
